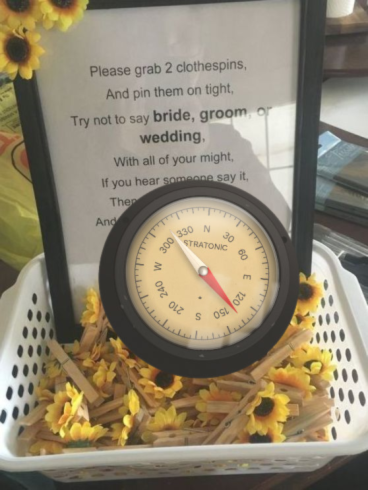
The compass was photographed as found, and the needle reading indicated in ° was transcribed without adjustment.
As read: 135 °
